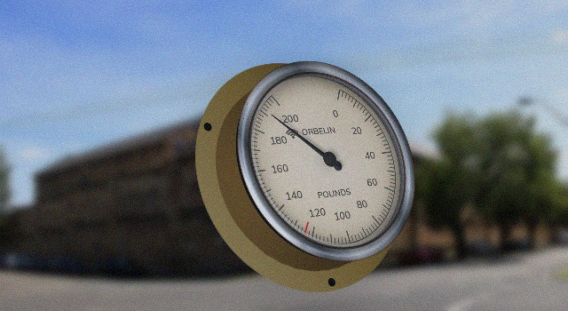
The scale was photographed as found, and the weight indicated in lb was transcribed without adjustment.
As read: 190 lb
